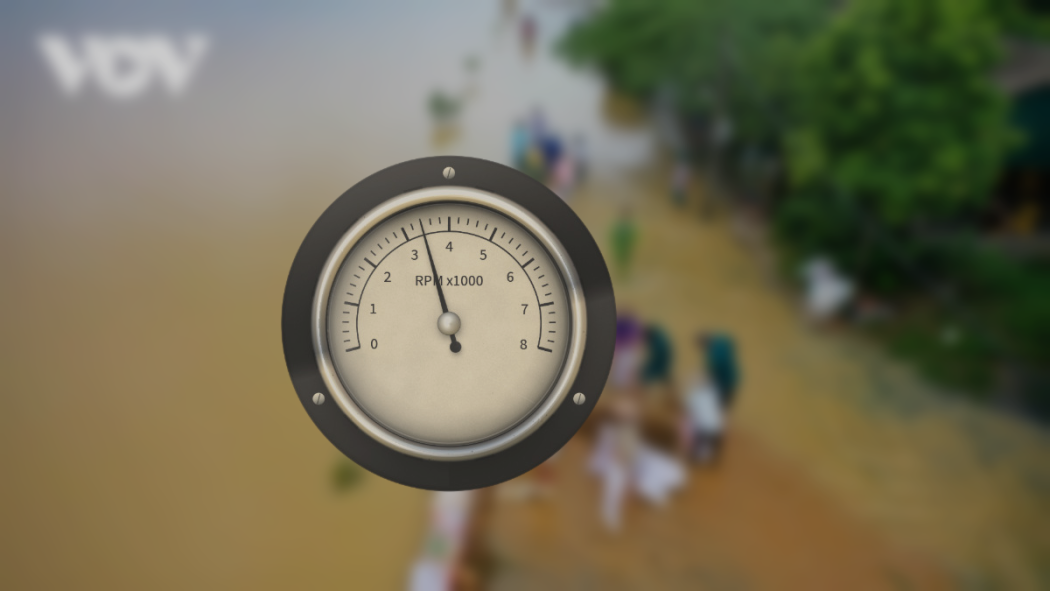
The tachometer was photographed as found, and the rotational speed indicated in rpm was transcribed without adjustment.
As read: 3400 rpm
